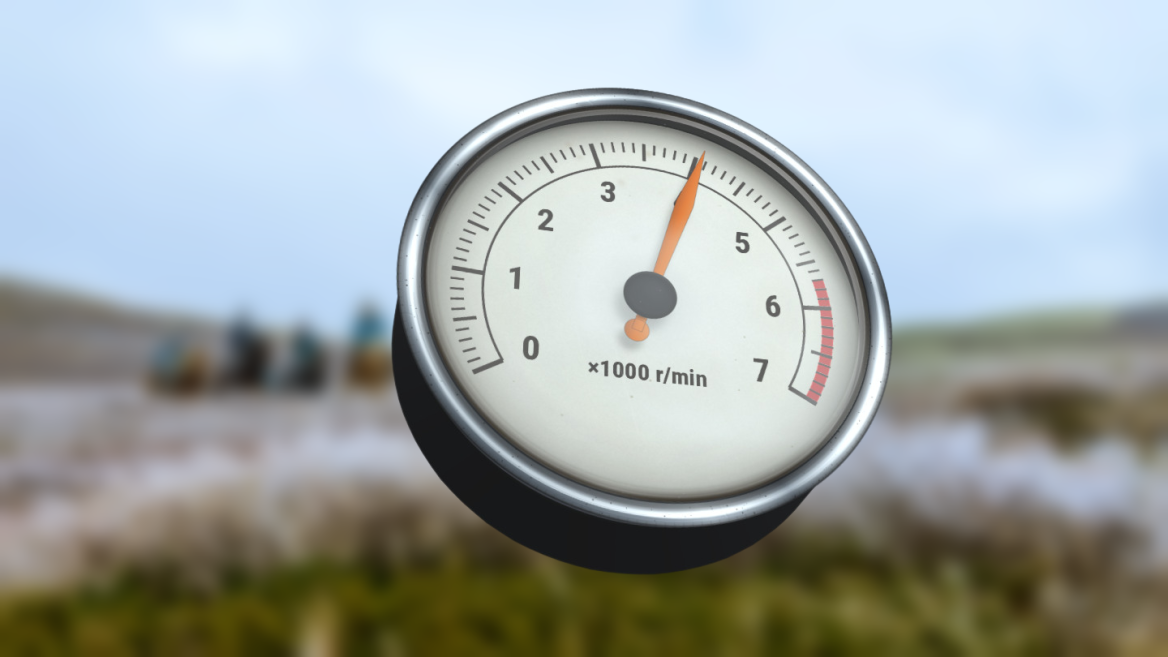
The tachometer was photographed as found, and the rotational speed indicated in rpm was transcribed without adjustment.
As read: 4050 rpm
